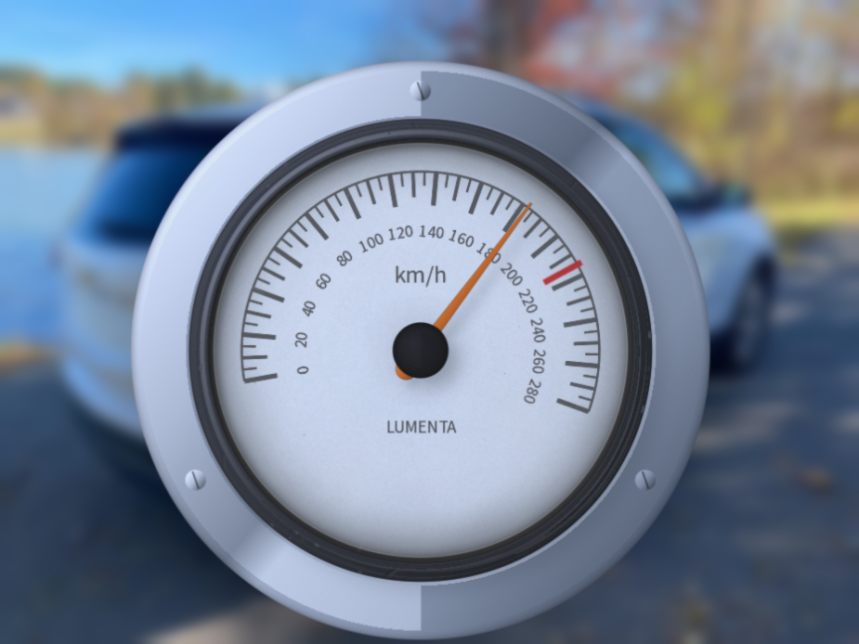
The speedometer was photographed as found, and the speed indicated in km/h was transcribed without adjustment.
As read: 182.5 km/h
